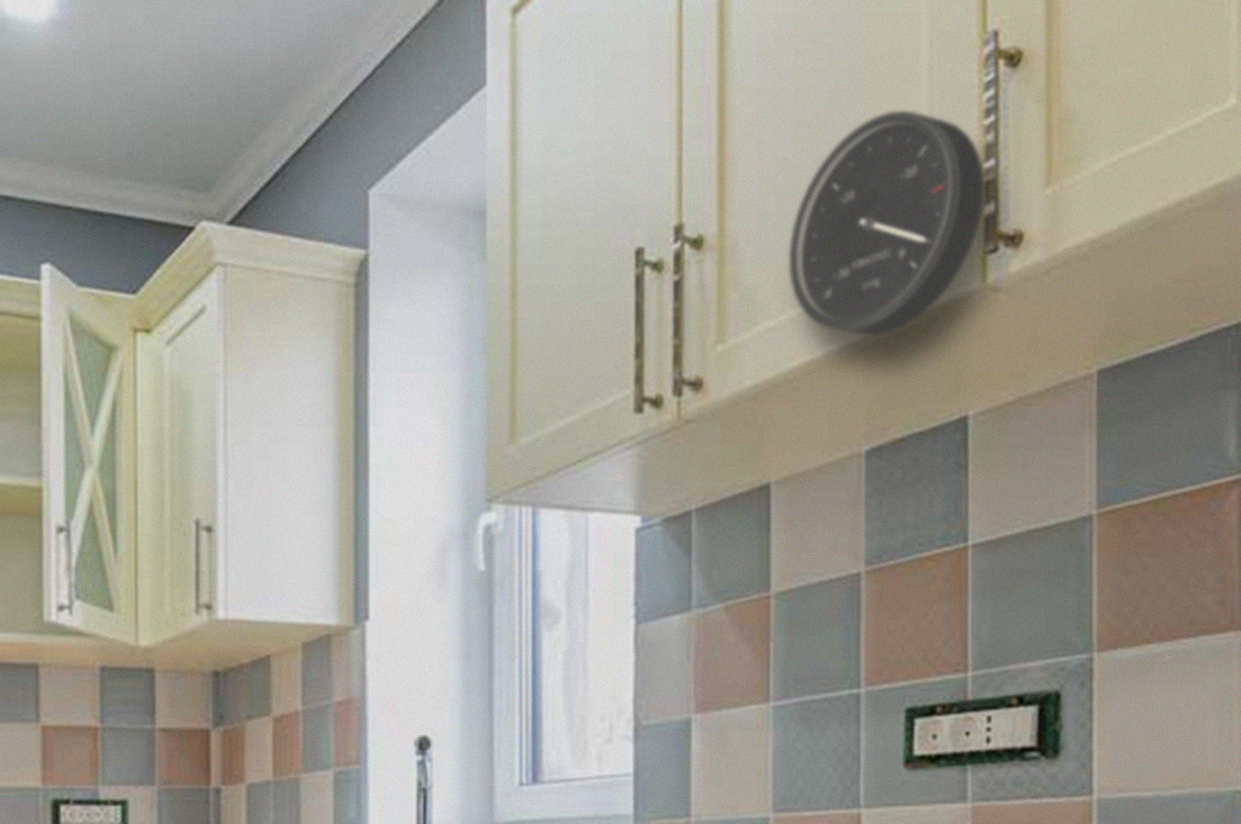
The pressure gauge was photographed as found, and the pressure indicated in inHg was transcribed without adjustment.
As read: -2 inHg
